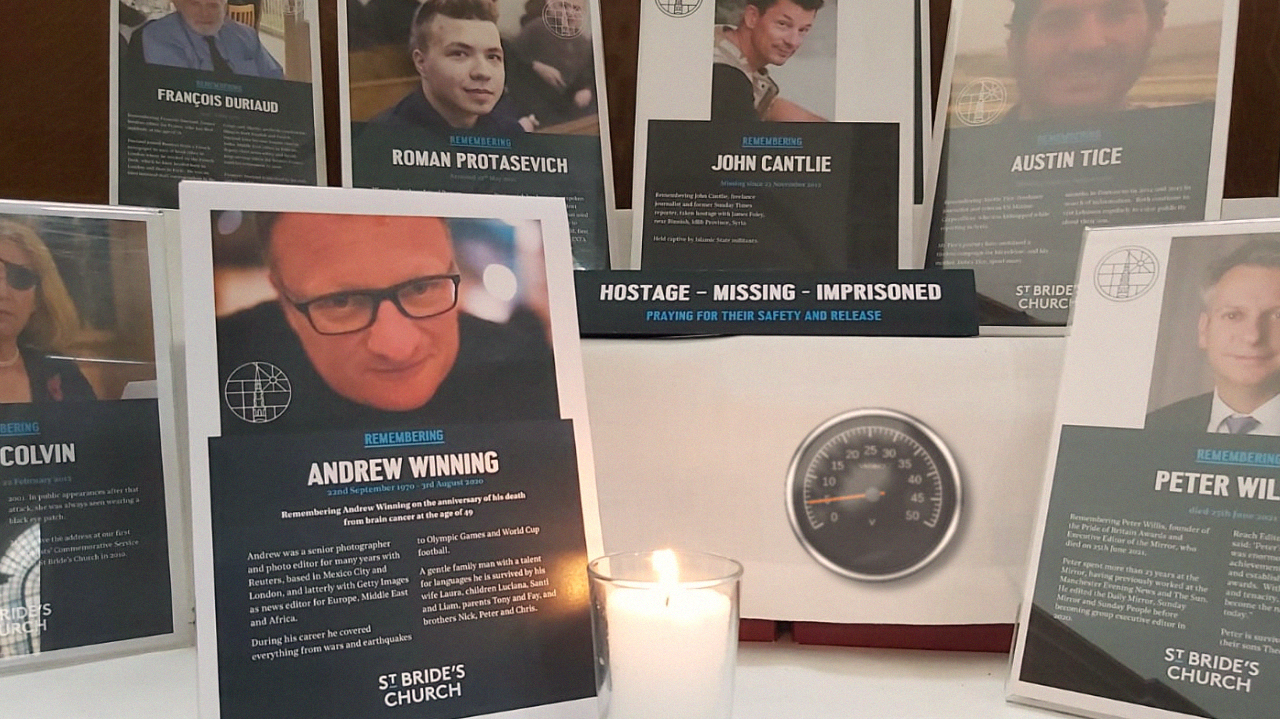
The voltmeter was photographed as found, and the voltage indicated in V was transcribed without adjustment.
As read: 5 V
